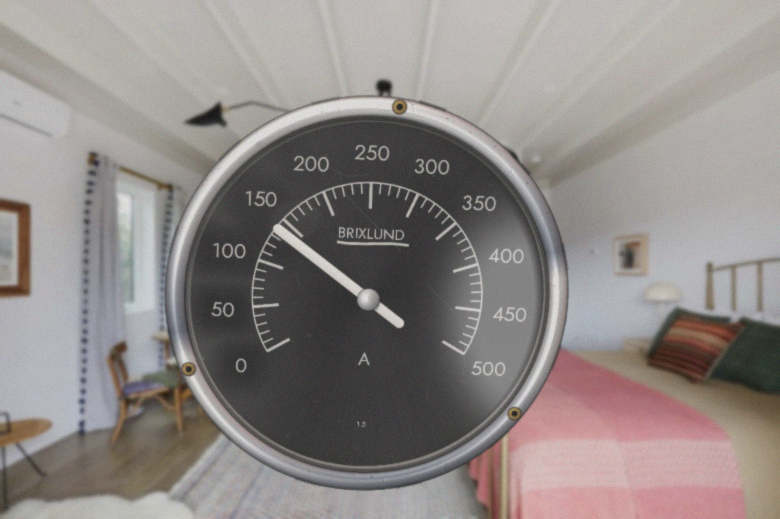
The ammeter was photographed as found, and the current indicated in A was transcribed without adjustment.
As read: 140 A
